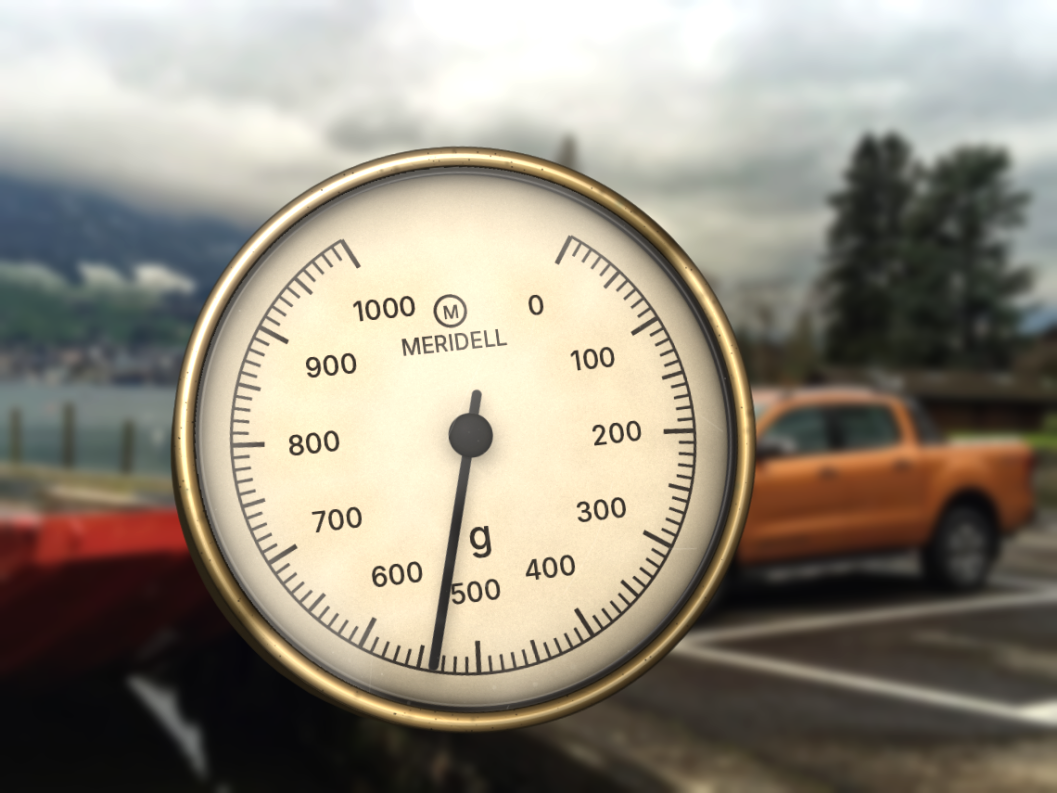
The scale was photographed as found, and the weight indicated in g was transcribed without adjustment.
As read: 540 g
